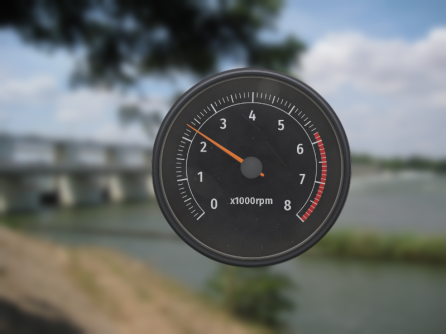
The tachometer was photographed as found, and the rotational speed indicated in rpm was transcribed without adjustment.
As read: 2300 rpm
